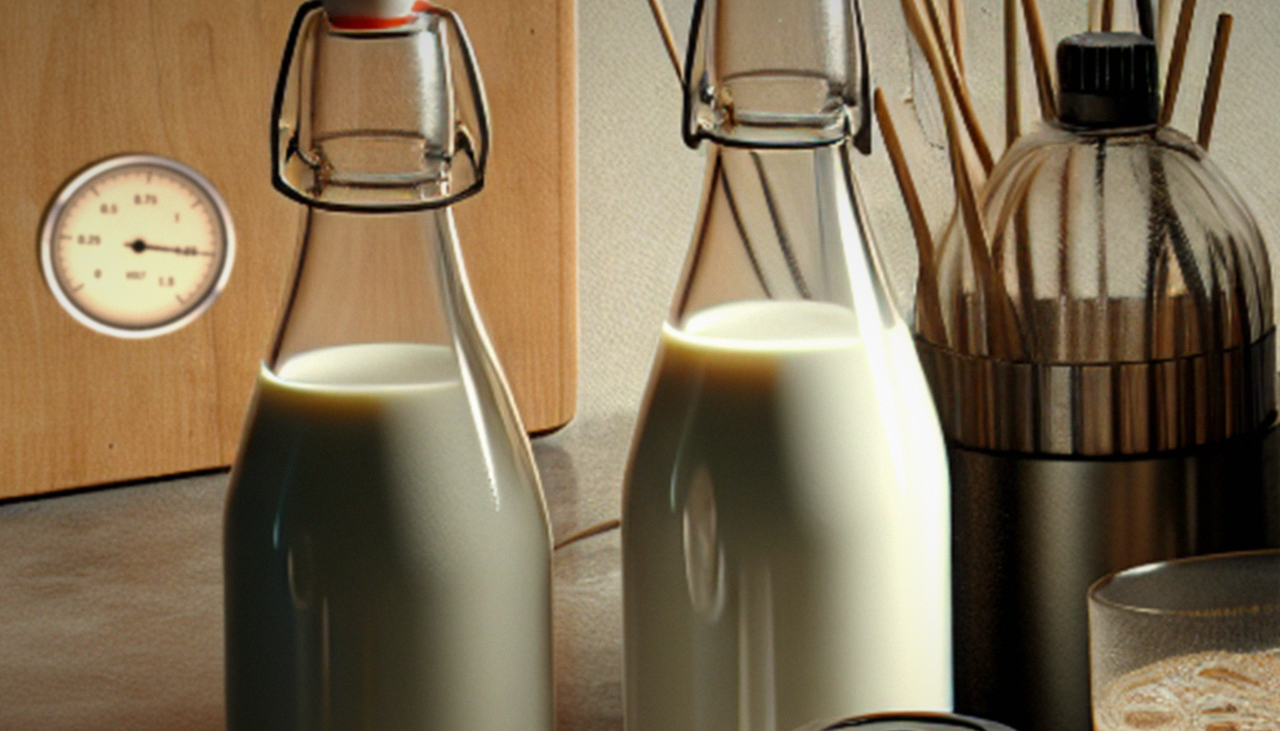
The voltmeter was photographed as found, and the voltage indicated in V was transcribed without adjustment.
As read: 1.25 V
